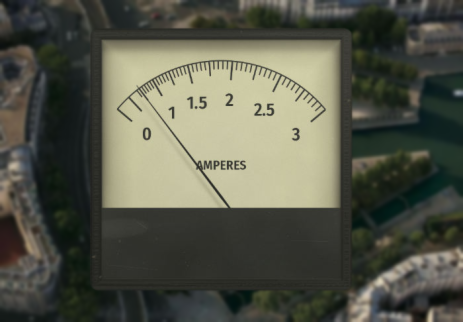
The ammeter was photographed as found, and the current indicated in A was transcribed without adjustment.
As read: 0.75 A
